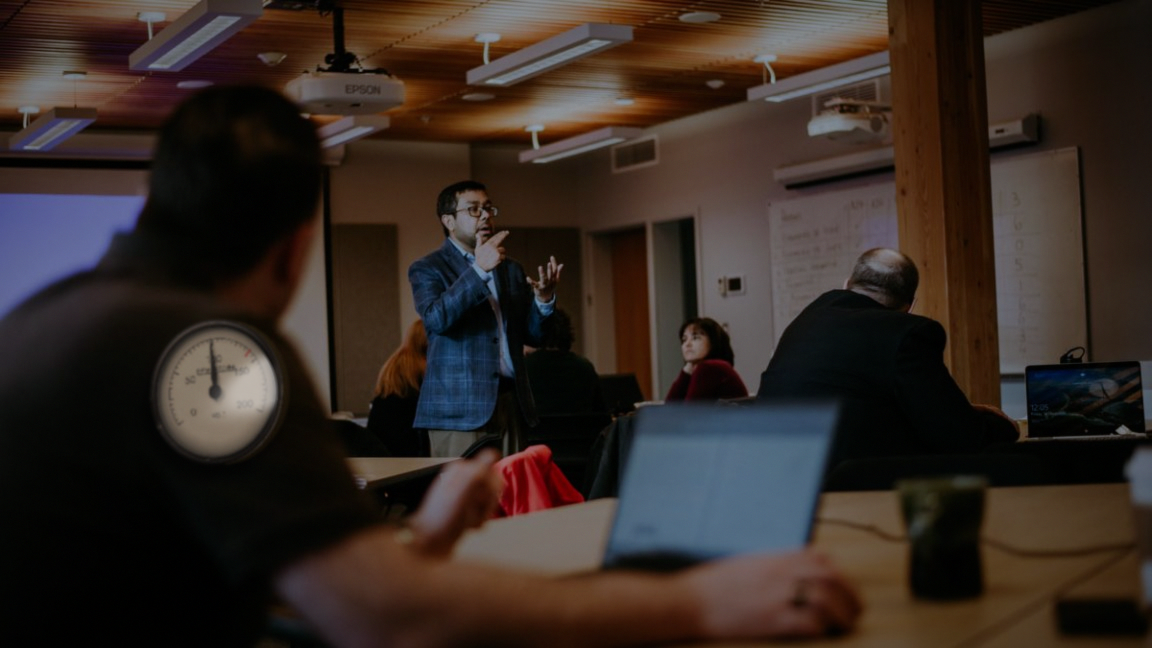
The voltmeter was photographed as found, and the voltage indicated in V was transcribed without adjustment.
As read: 100 V
